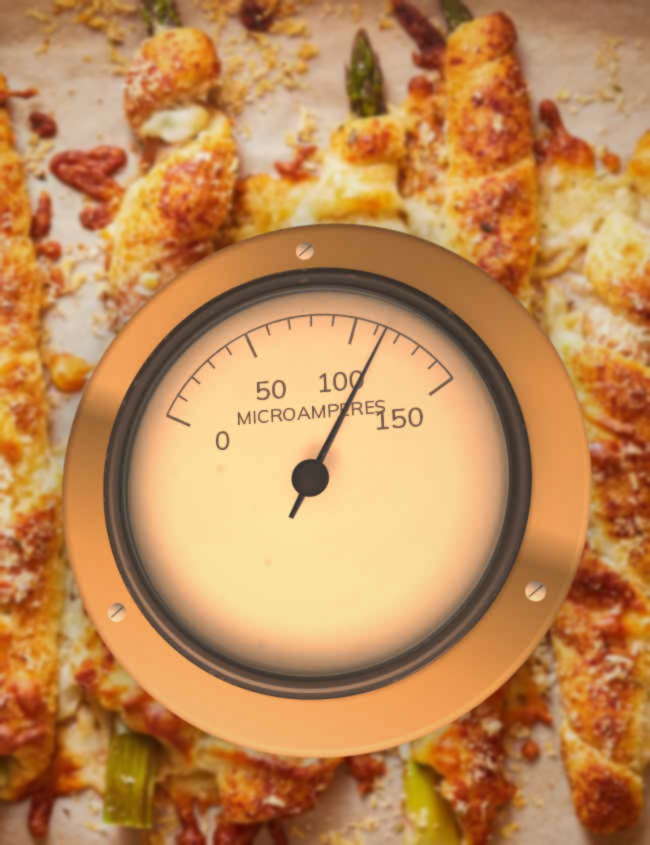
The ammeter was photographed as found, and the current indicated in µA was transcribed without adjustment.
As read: 115 µA
